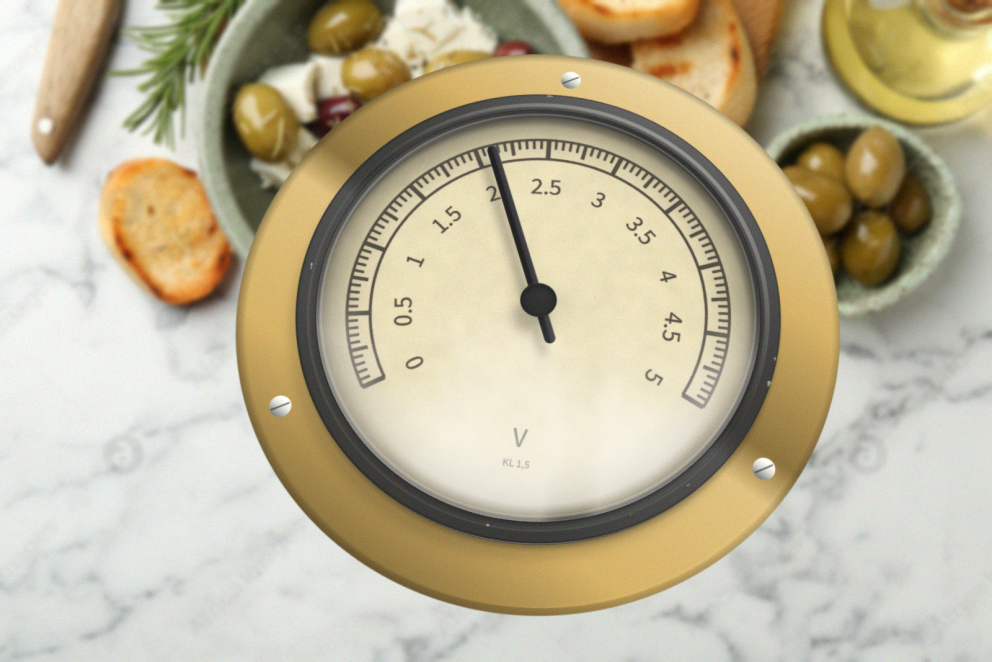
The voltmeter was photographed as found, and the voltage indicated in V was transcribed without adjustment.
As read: 2.1 V
